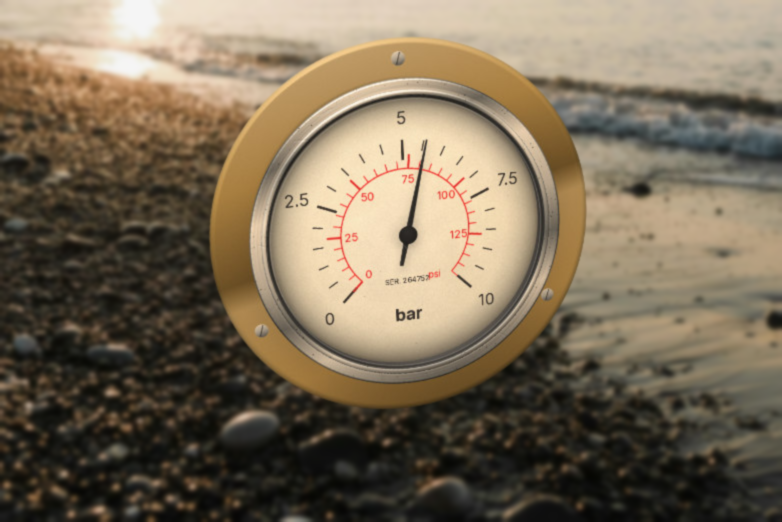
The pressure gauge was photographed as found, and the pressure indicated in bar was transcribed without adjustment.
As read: 5.5 bar
